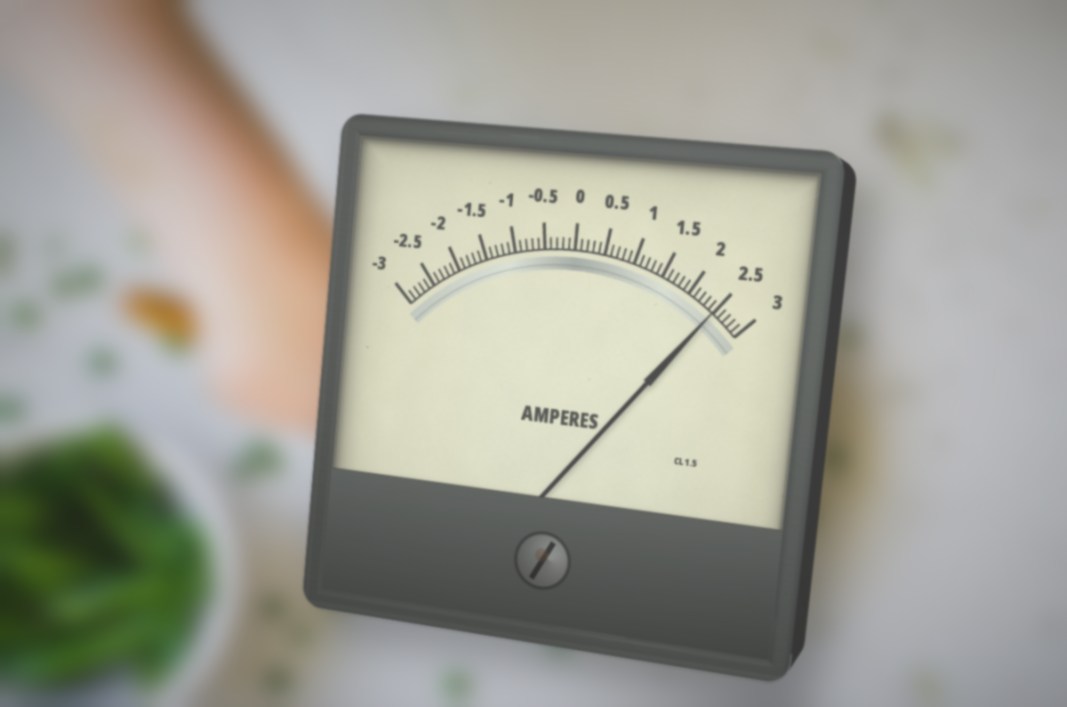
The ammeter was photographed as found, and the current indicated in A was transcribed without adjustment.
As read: 2.5 A
